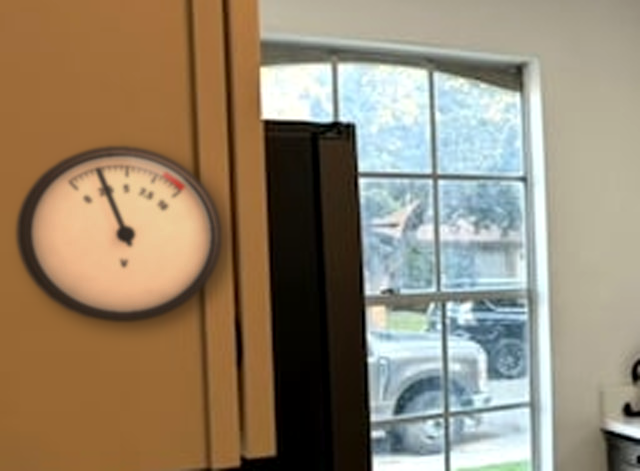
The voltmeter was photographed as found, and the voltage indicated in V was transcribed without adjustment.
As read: 2.5 V
